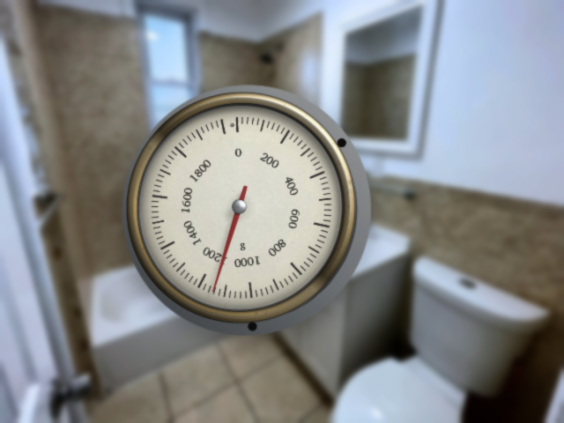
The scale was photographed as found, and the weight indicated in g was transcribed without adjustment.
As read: 1140 g
